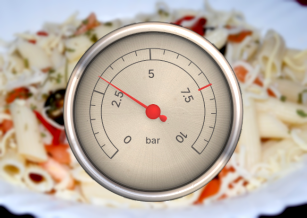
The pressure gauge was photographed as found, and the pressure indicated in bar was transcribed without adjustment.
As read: 3 bar
